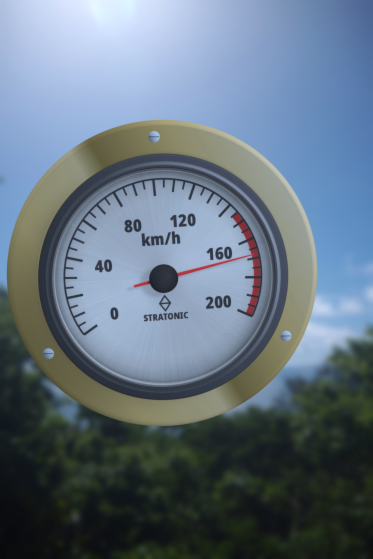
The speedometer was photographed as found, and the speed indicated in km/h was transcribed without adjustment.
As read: 167.5 km/h
